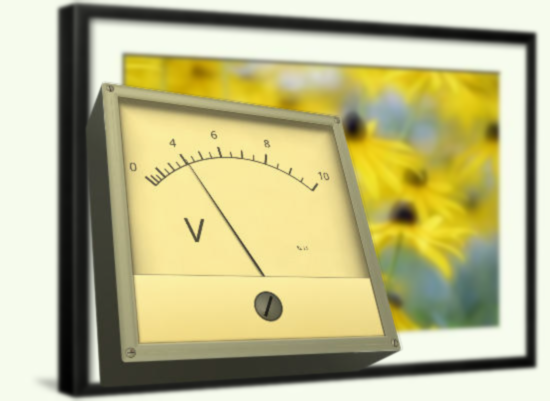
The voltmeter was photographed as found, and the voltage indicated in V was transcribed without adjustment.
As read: 4 V
